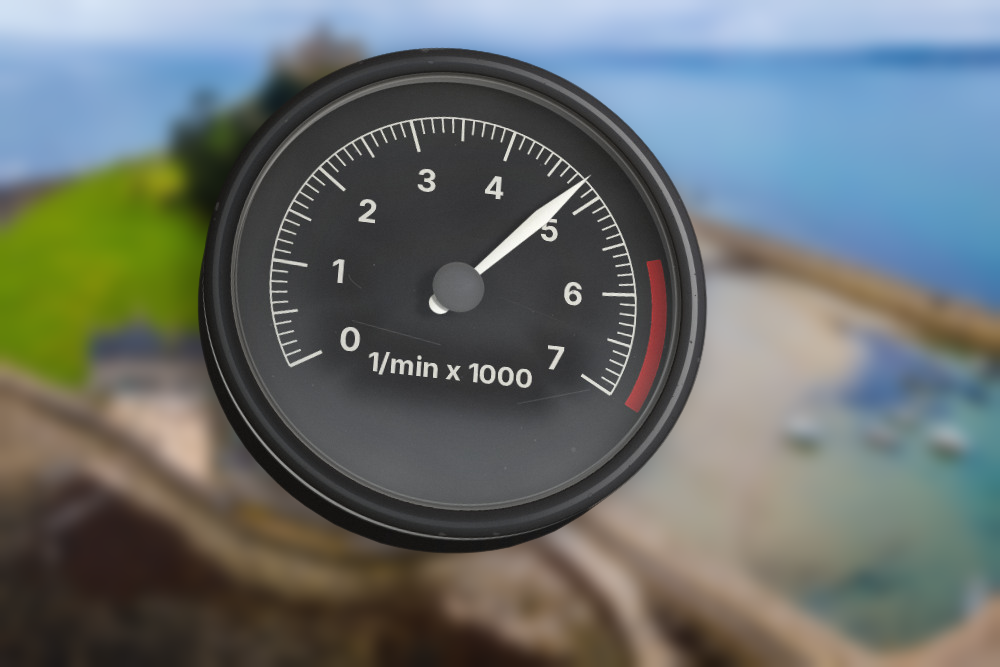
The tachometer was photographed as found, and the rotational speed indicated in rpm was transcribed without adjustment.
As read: 4800 rpm
